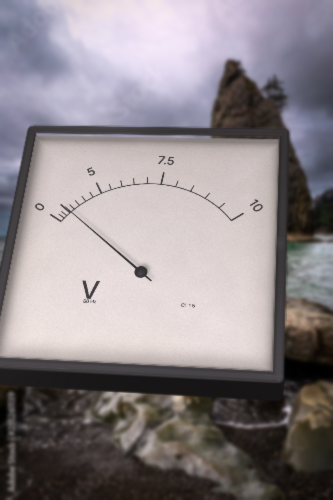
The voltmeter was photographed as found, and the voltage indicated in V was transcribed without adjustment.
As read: 2.5 V
